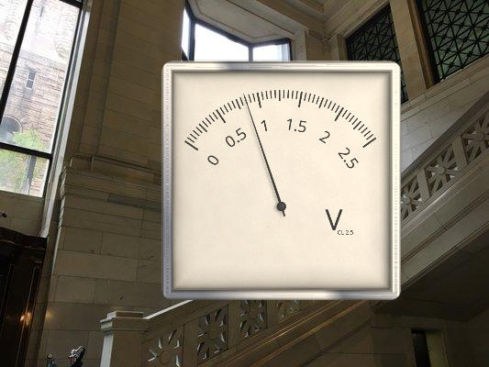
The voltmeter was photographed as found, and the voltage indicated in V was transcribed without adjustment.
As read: 0.85 V
